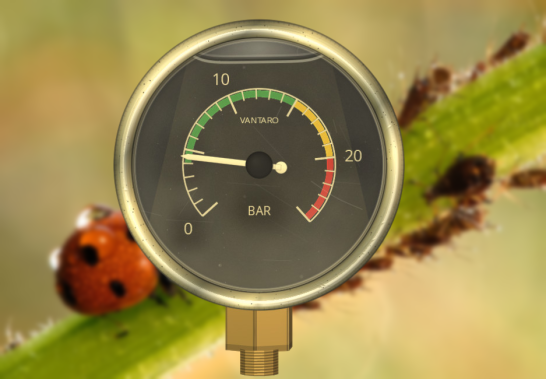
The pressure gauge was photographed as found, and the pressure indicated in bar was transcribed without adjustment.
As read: 4.5 bar
